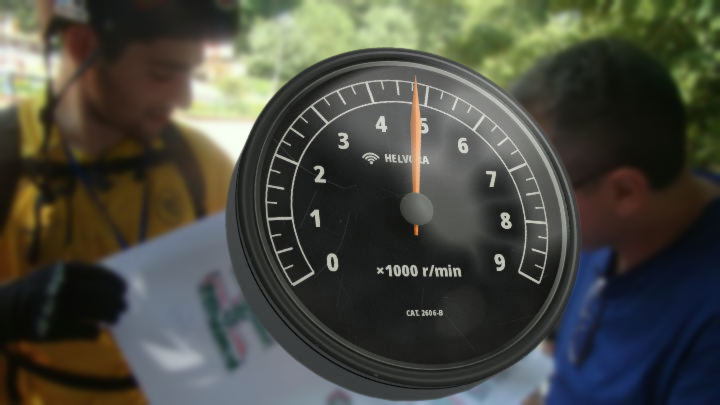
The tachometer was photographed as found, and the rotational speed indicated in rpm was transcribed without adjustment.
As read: 4750 rpm
